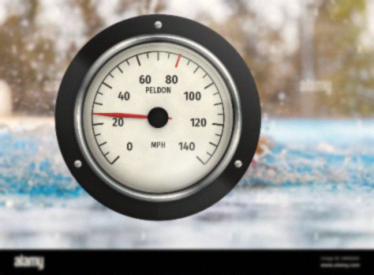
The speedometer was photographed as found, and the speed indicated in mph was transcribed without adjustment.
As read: 25 mph
